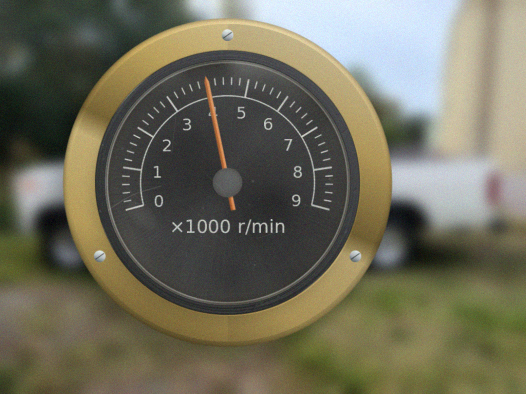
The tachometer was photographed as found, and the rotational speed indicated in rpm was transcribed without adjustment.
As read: 4000 rpm
